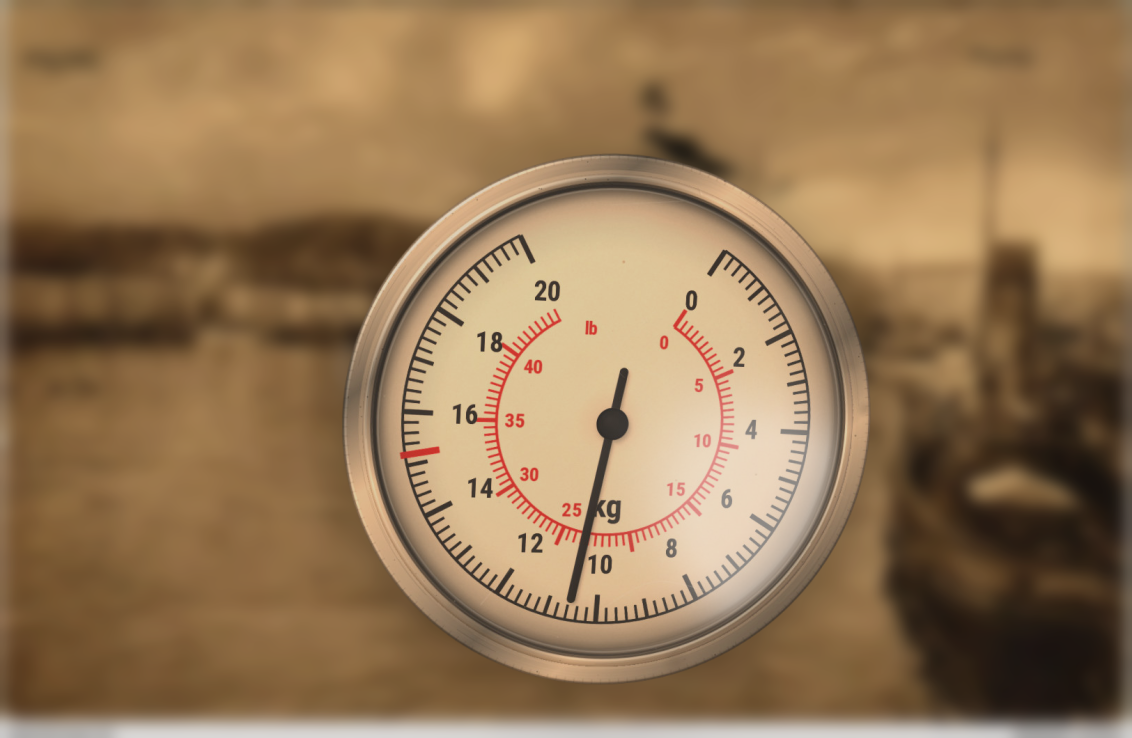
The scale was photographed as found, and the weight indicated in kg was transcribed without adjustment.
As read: 10.6 kg
